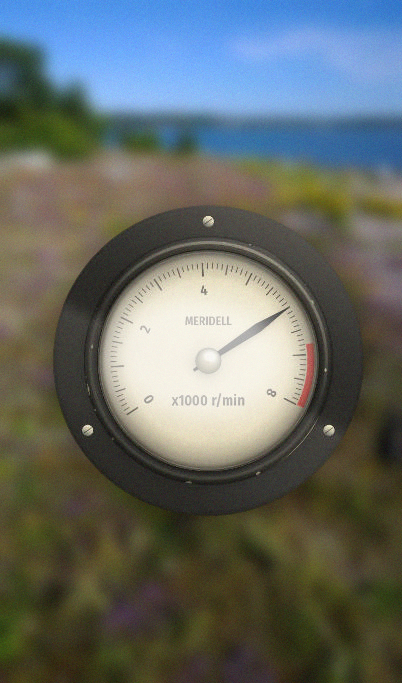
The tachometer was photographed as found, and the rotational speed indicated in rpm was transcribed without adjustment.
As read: 6000 rpm
